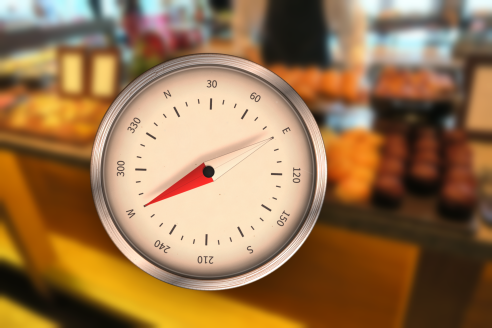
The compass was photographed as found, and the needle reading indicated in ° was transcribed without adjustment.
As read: 270 °
